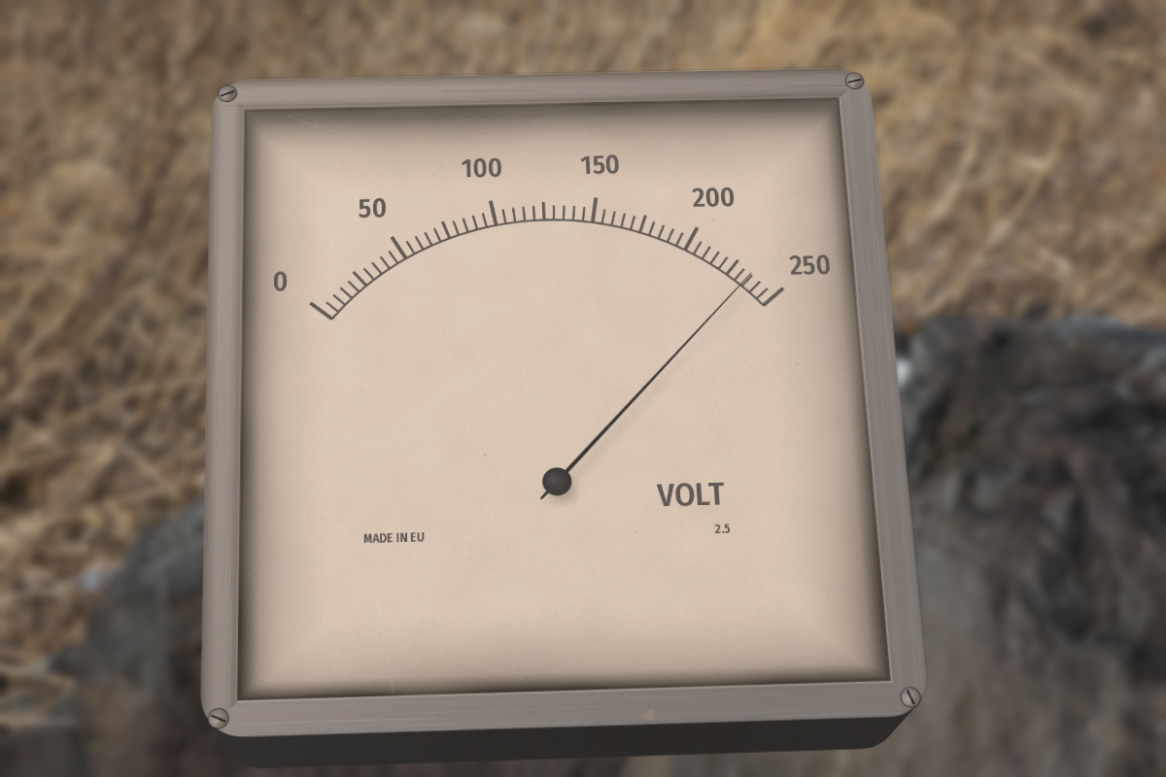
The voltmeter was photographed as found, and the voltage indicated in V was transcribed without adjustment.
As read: 235 V
